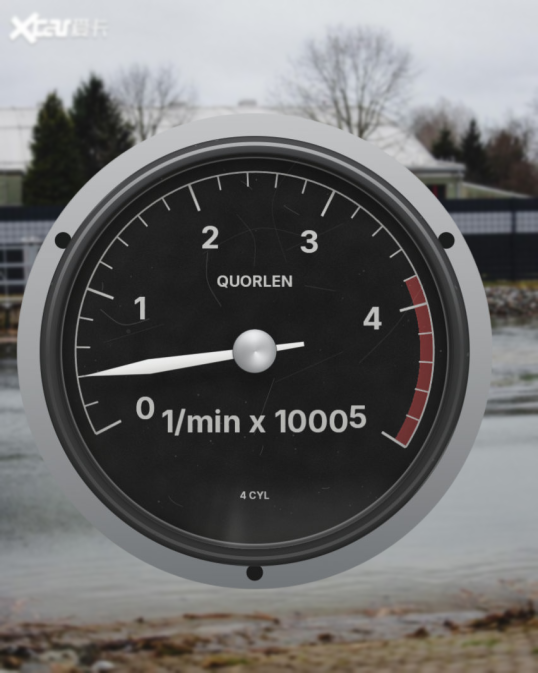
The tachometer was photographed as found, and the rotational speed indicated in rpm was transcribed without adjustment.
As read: 400 rpm
